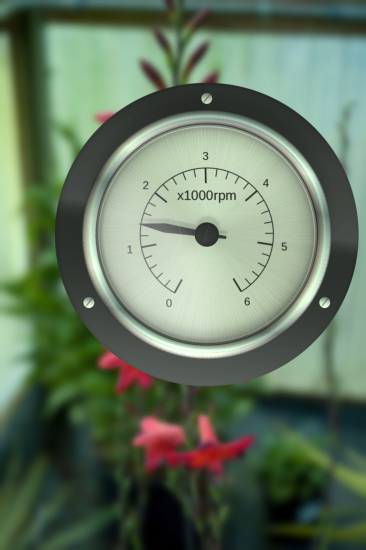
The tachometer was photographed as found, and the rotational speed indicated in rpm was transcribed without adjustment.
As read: 1400 rpm
